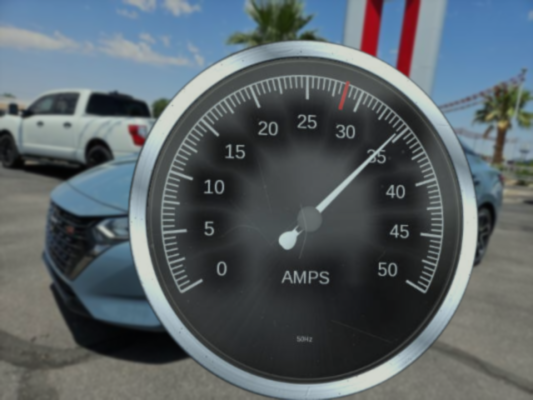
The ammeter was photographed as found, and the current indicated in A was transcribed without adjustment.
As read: 34.5 A
